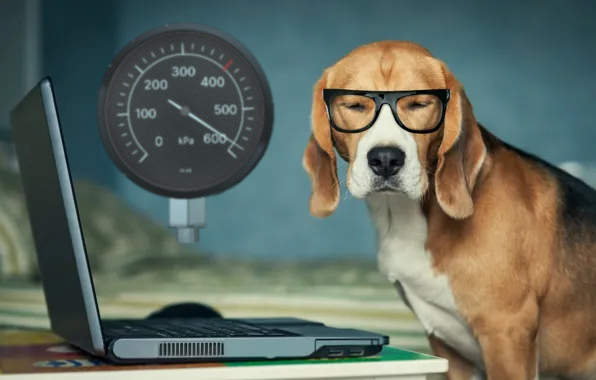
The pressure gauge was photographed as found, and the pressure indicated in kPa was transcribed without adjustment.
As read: 580 kPa
